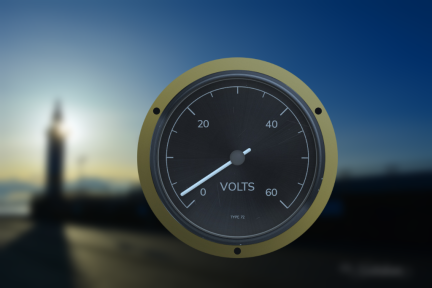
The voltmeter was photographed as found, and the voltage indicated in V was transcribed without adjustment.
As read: 2.5 V
